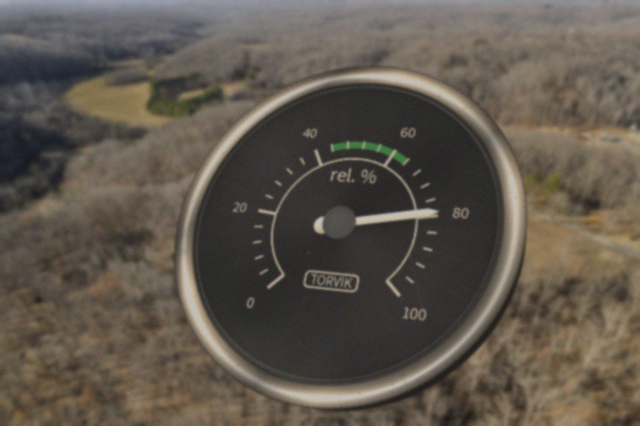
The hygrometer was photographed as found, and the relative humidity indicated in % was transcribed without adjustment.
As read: 80 %
